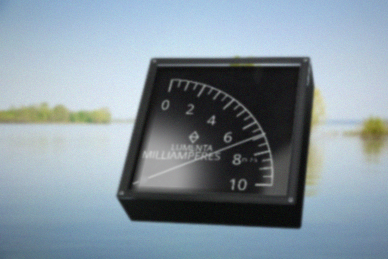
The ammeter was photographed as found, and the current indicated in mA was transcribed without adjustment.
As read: 7 mA
